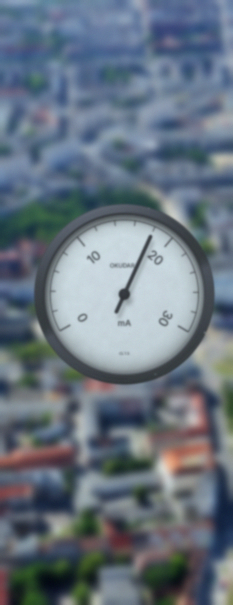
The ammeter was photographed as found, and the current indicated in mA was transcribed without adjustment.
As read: 18 mA
